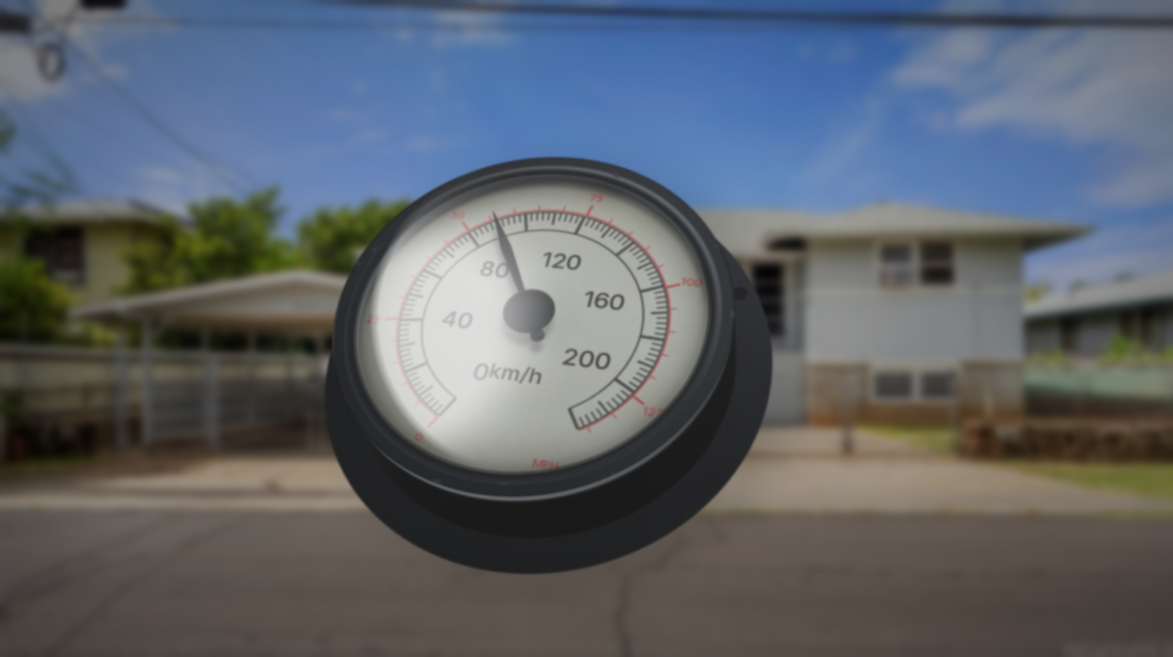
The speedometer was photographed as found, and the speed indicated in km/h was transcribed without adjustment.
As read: 90 km/h
